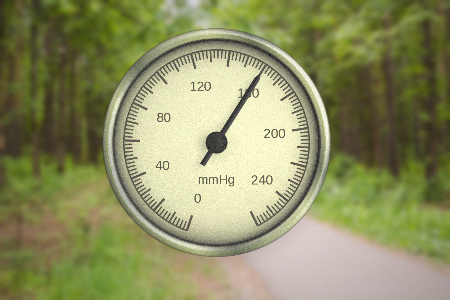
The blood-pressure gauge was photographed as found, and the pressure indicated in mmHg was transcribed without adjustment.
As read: 160 mmHg
